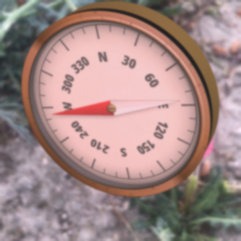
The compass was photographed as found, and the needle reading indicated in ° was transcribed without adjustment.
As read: 265 °
